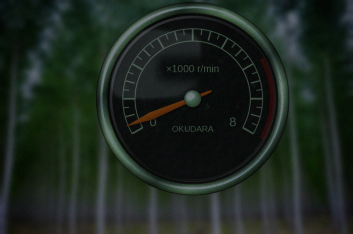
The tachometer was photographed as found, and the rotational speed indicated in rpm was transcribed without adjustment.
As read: 250 rpm
